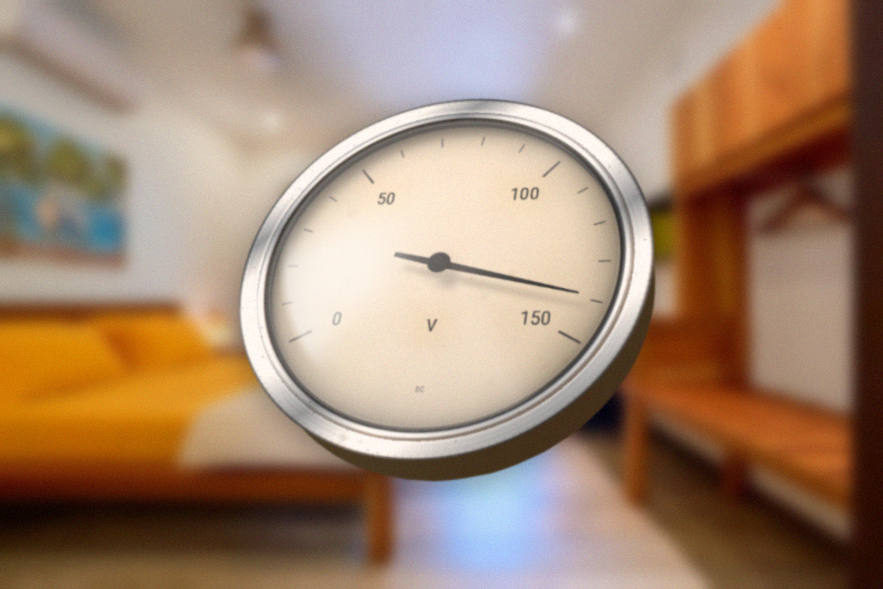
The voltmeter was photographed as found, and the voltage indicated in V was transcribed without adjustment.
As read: 140 V
